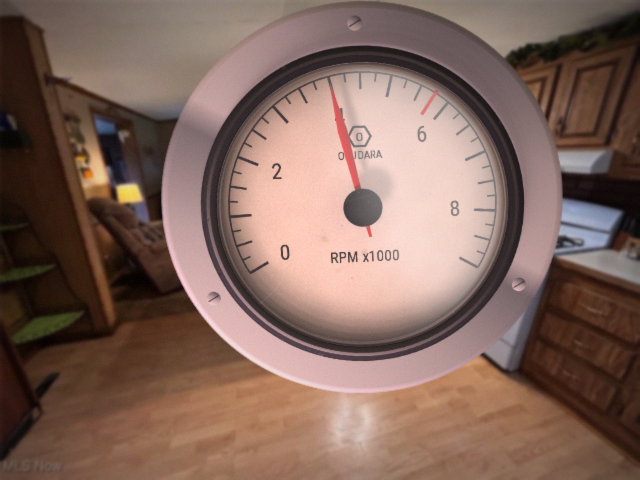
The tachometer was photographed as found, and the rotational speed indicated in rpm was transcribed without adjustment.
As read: 4000 rpm
